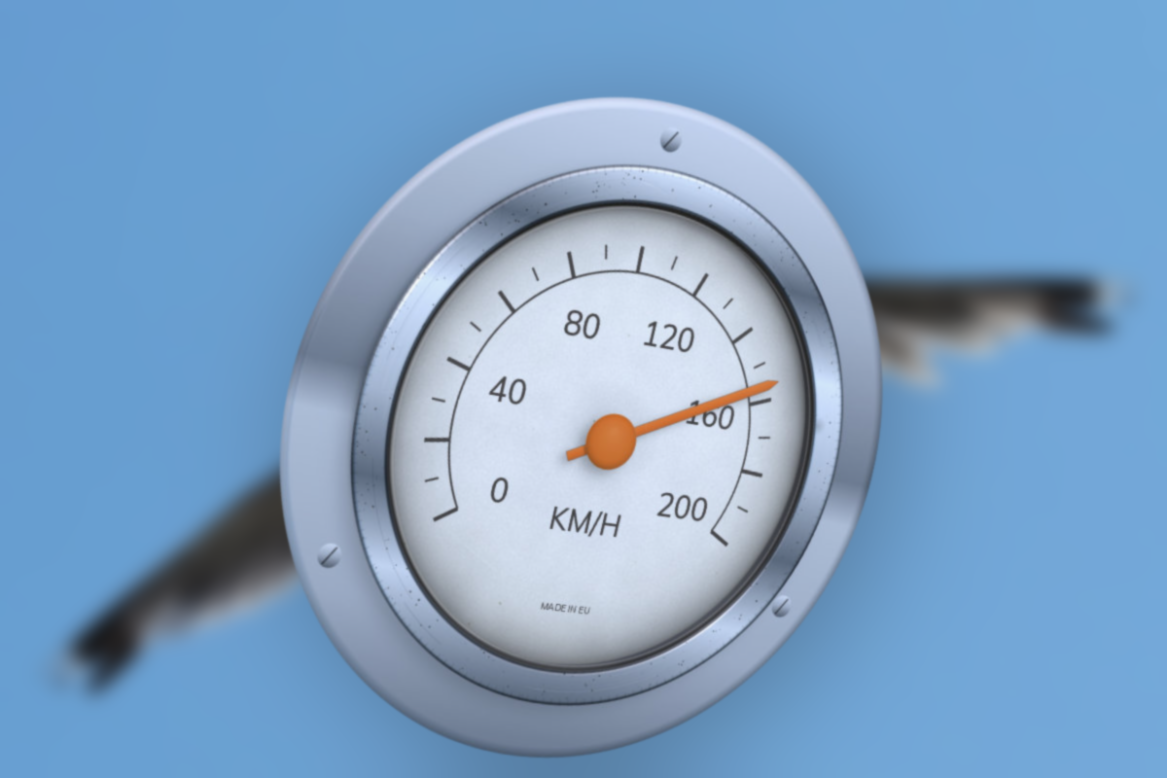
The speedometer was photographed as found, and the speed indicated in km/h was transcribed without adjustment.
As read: 155 km/h
